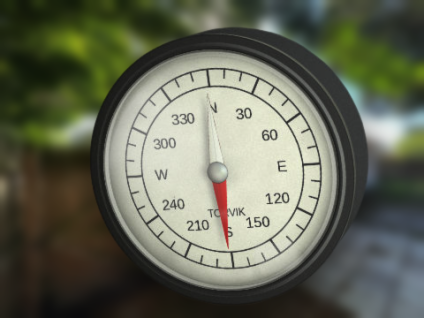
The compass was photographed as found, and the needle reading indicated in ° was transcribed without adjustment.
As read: 180 °
